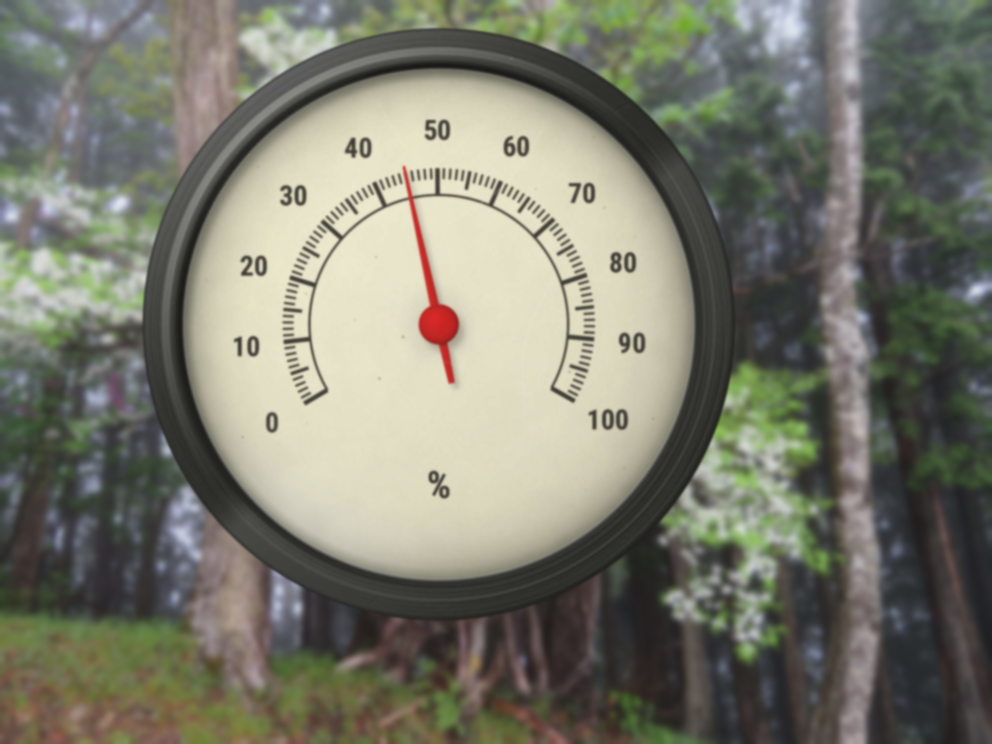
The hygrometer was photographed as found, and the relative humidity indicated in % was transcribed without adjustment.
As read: 45 %
